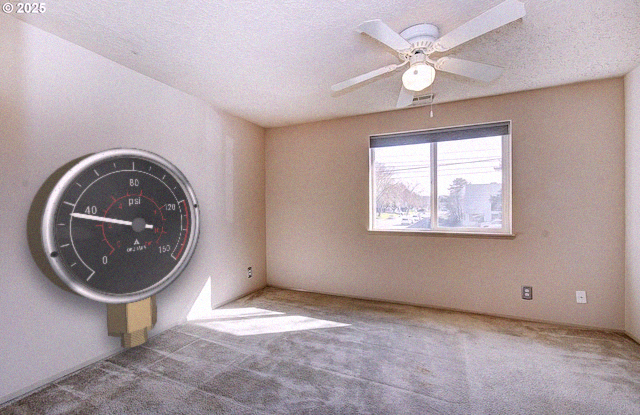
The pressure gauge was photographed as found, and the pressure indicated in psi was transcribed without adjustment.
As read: 35 psi
